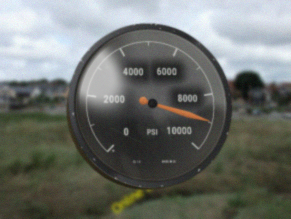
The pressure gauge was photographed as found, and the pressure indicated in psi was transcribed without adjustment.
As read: 9000 psi
